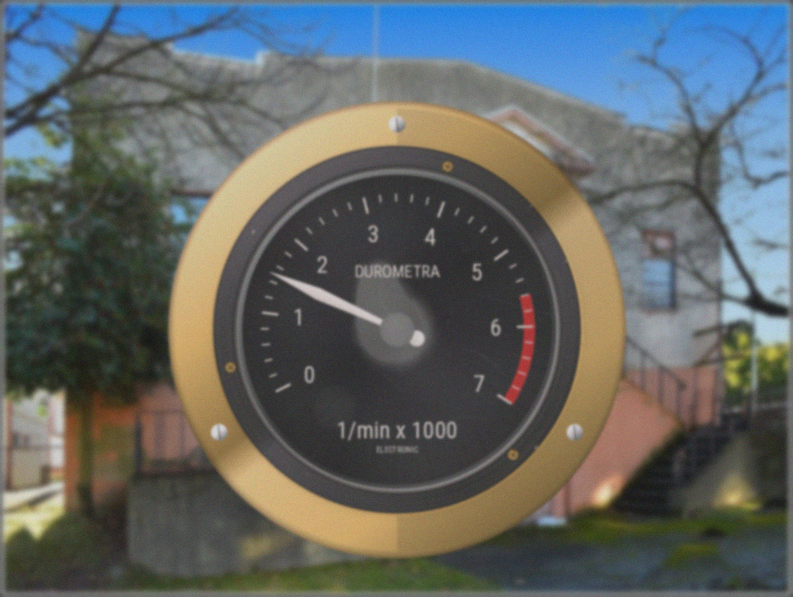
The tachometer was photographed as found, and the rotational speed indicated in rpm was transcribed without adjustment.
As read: 1500 rpm
